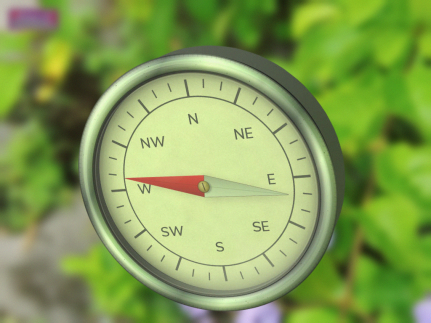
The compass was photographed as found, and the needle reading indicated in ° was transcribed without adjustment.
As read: 280 °
